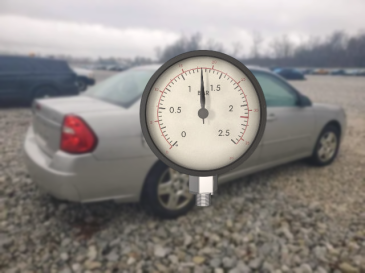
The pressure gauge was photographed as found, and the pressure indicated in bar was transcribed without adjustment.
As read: 1.25 bar
